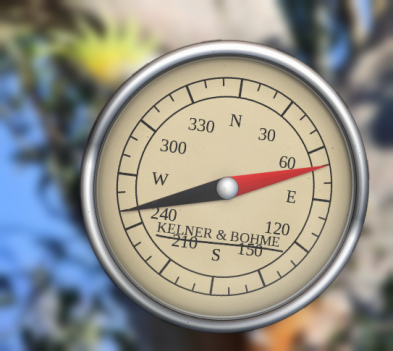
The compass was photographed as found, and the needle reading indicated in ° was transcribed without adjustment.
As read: 70 °
